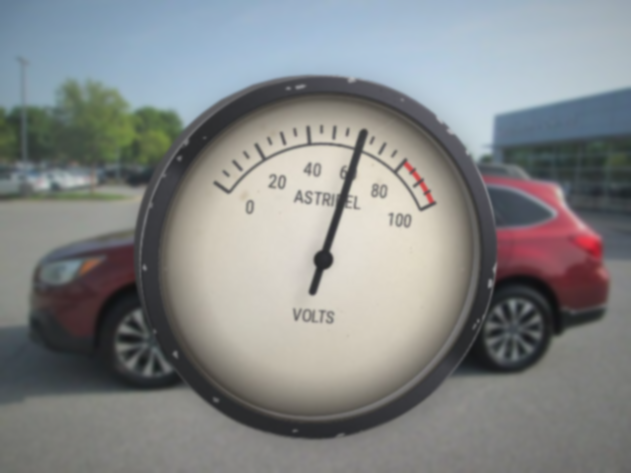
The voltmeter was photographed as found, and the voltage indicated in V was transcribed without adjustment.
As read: 60 V
